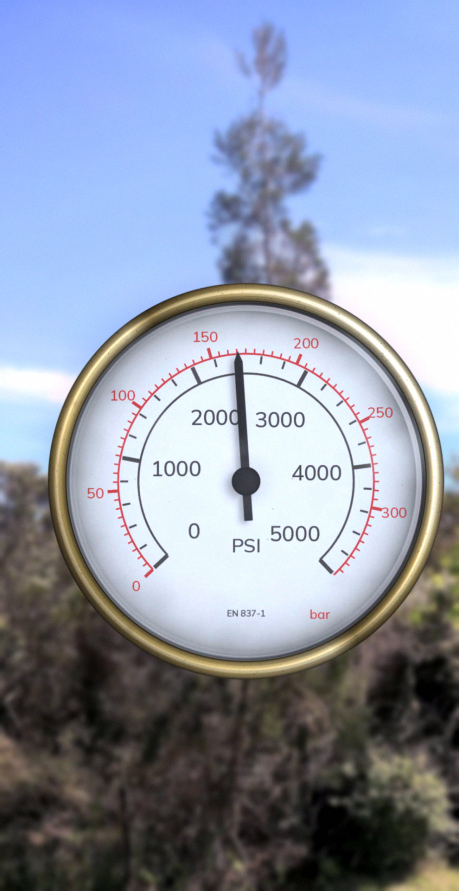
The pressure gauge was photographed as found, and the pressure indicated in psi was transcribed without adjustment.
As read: 2400 psi
